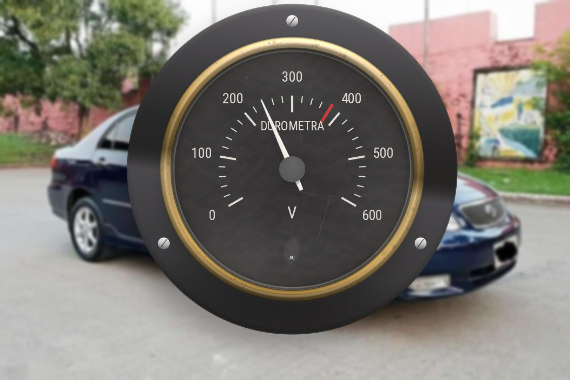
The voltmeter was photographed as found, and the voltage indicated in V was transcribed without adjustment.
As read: 240 V
